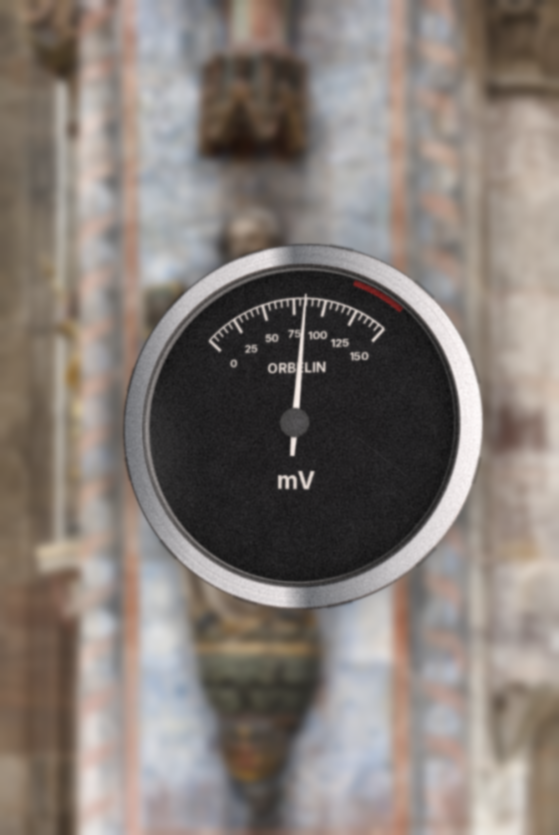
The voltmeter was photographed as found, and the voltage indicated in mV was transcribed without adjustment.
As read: 85 mV
